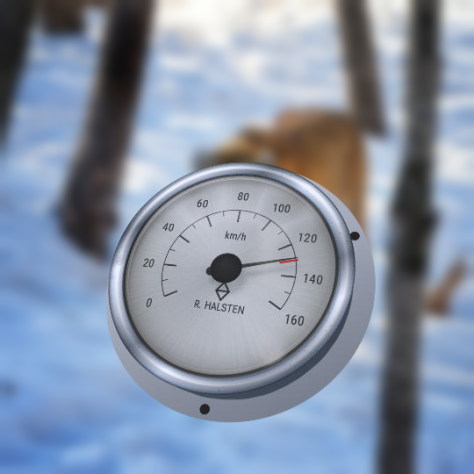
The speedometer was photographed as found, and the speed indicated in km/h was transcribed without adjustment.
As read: 130 km/h
